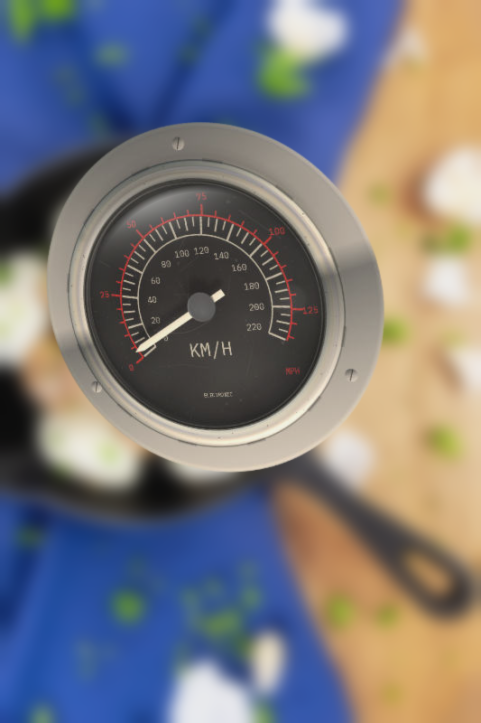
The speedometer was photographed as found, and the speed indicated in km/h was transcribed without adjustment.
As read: 5 km/h
